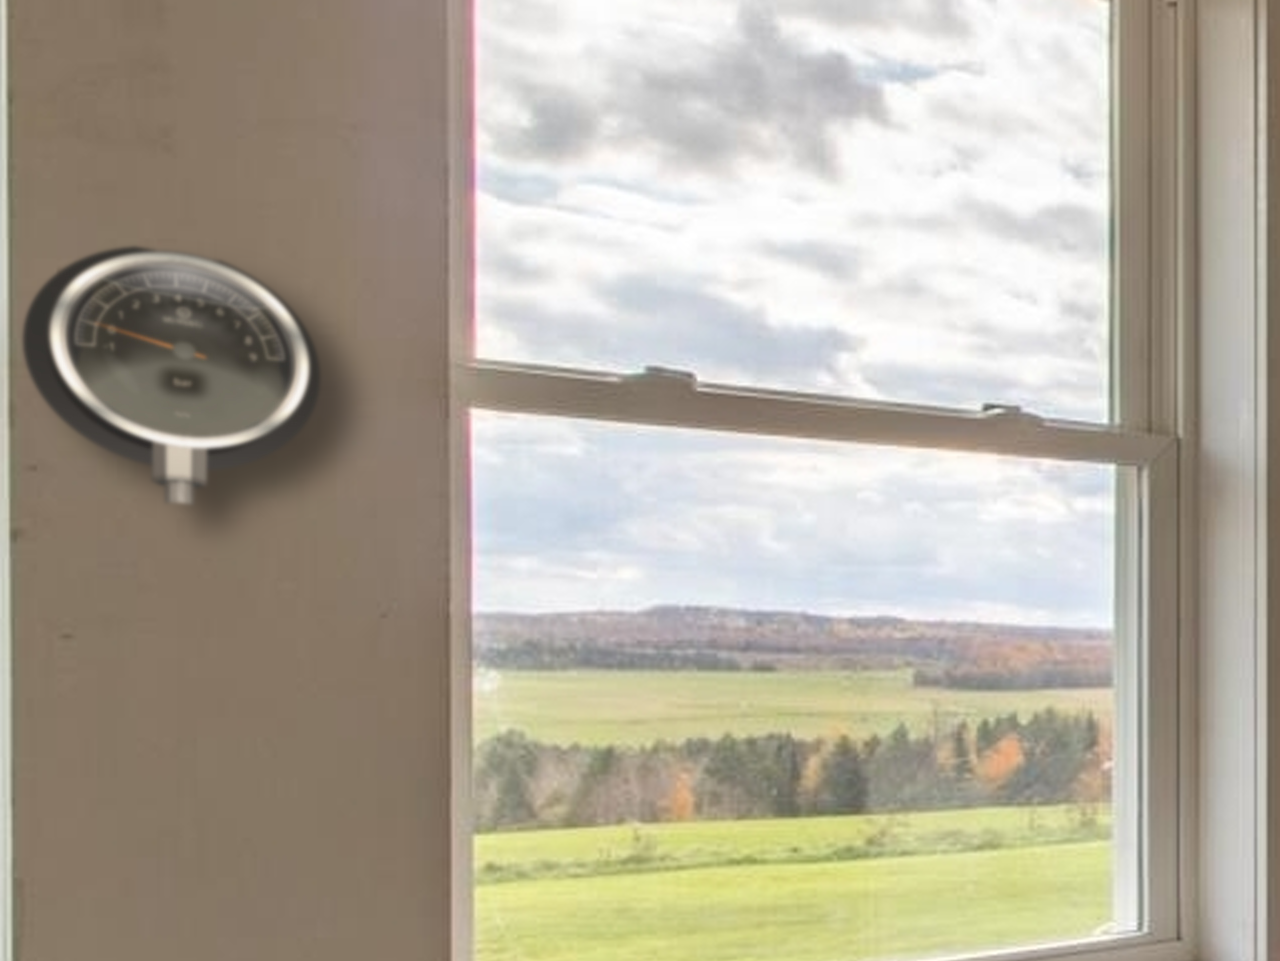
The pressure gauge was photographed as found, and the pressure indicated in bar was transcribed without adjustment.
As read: 0 bar
